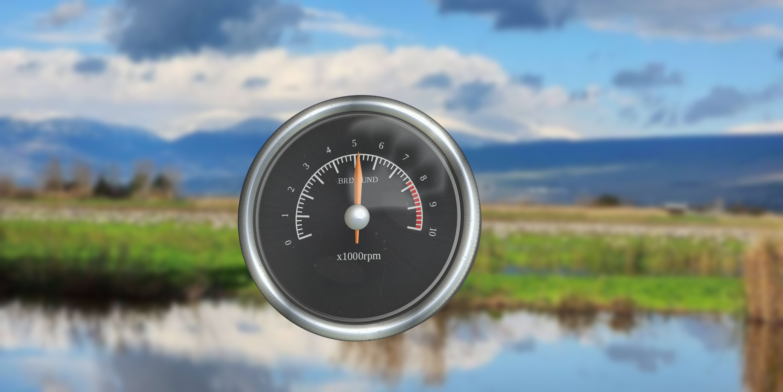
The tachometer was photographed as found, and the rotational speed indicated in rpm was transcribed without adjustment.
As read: 5200 rpm
